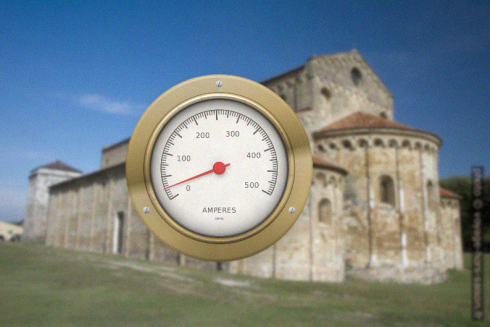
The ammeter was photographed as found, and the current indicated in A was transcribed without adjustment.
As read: 25 A
